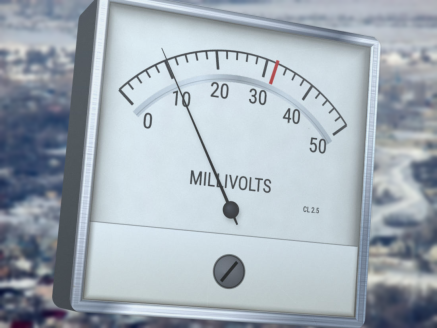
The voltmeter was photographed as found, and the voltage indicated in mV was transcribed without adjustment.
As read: 10 mV
